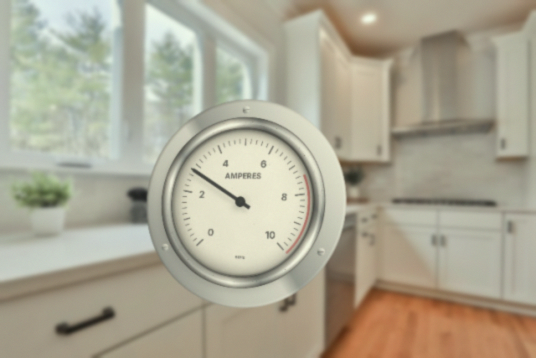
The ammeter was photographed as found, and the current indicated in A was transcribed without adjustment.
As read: 2.8 A
